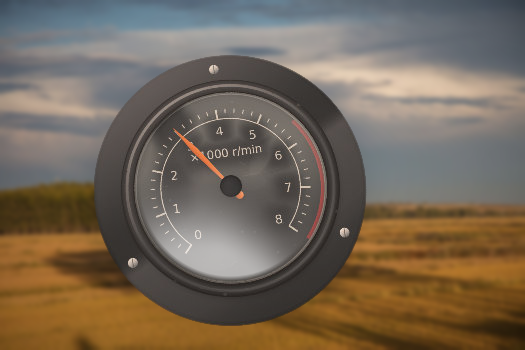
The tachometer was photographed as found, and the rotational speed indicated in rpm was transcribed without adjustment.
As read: 3000 rpm
